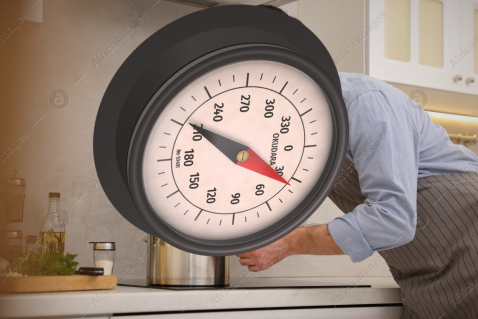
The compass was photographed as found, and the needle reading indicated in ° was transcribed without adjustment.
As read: 35 °
